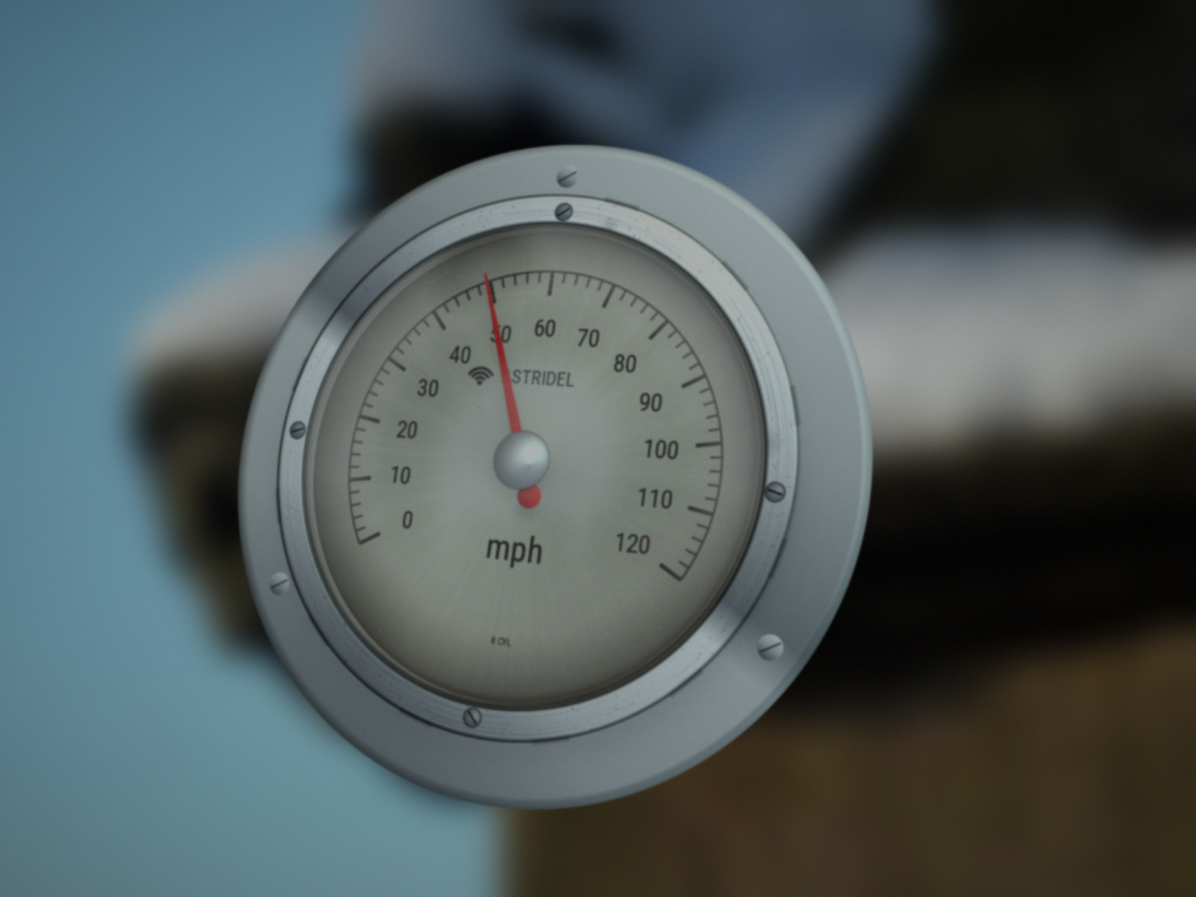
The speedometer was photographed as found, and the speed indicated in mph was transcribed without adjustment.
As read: 50 mph
